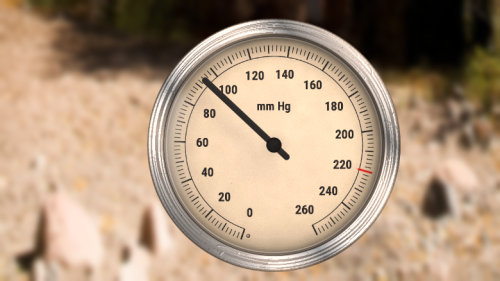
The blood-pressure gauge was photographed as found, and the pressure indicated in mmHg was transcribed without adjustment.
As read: 94 mmHg
